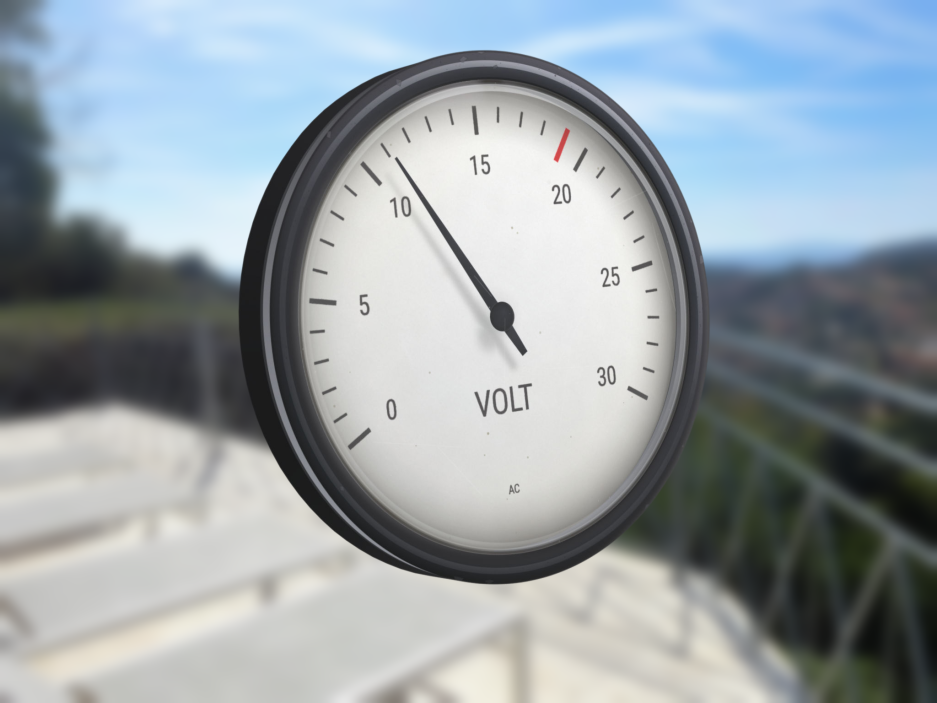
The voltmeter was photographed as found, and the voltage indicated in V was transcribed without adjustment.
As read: 11 V
